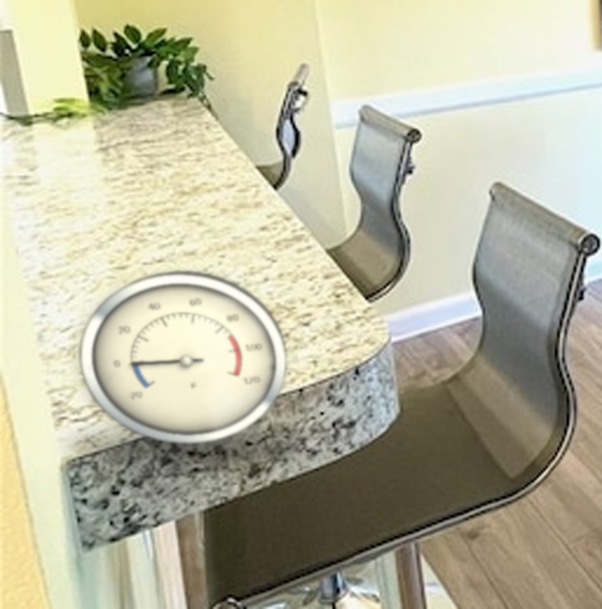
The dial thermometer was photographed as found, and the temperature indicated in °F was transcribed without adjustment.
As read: 0 °F
